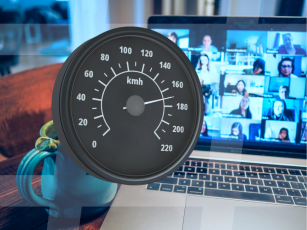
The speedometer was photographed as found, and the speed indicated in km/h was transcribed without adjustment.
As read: 170 km/h
